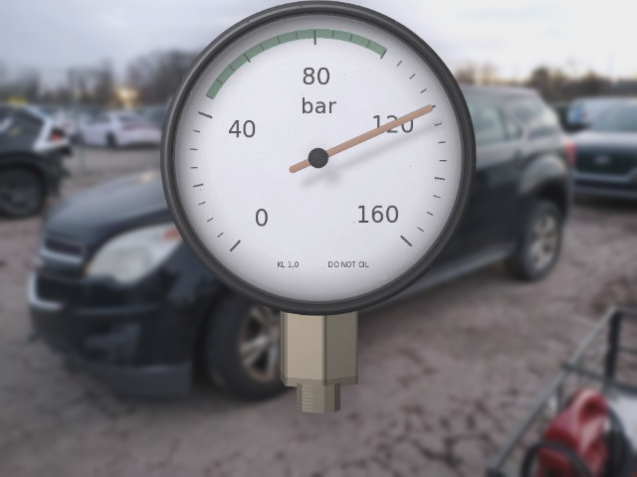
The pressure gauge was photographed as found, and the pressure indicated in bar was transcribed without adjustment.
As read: 120 bar
